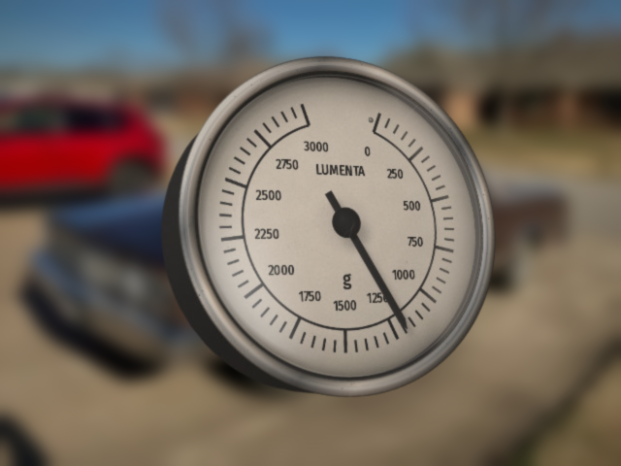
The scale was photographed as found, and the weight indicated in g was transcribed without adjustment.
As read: 1200 g
